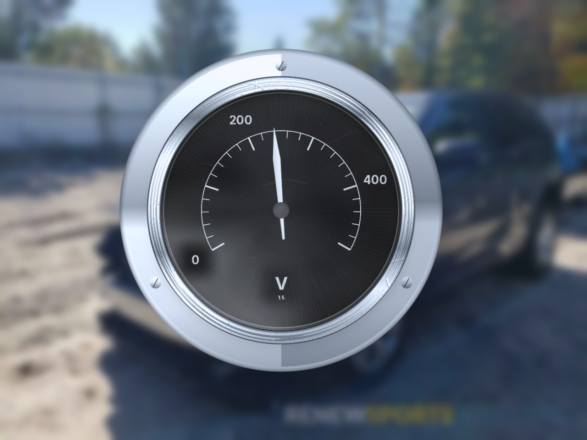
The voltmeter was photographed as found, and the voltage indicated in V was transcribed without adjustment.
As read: 240 V
